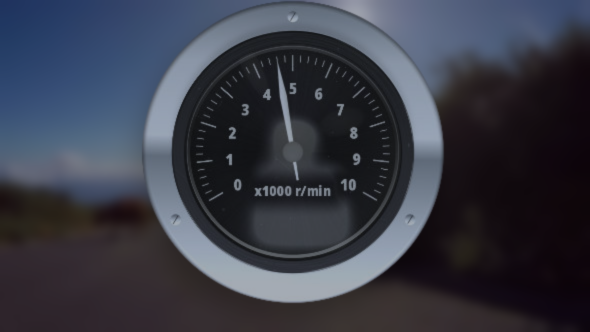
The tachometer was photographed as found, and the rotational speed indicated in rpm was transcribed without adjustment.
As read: 4600 rpm
